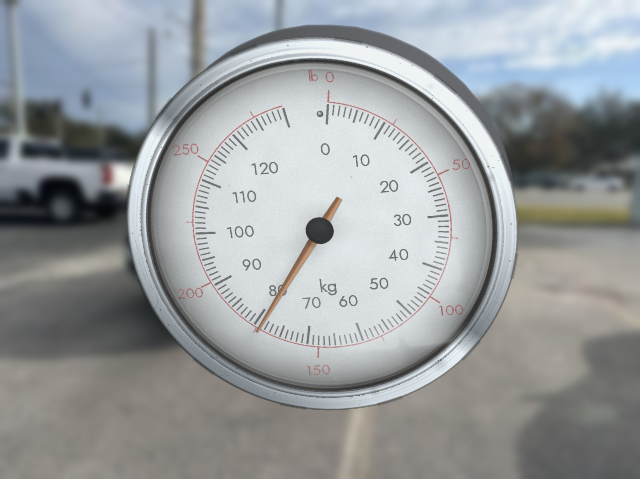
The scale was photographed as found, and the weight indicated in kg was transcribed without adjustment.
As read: 79 kg
